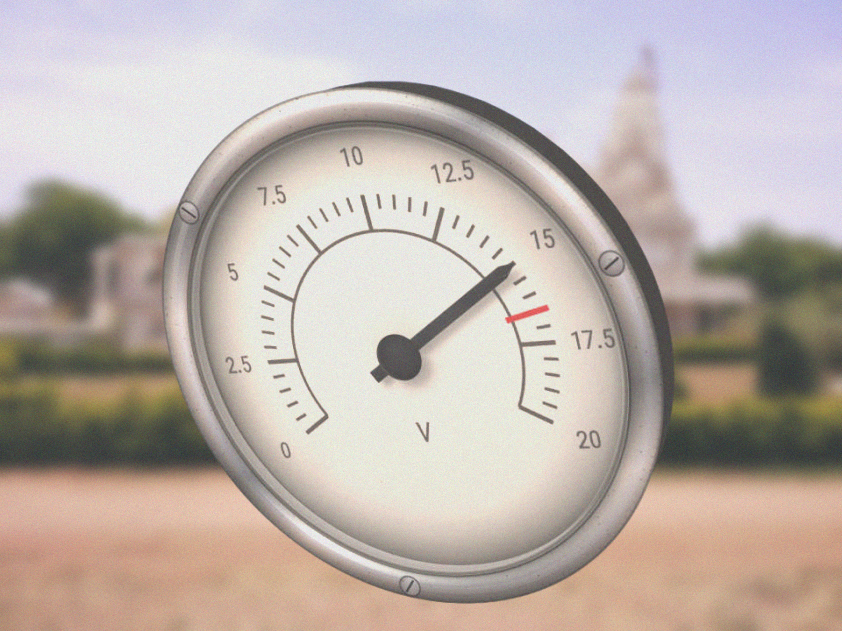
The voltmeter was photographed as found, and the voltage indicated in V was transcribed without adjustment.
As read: 15 V
